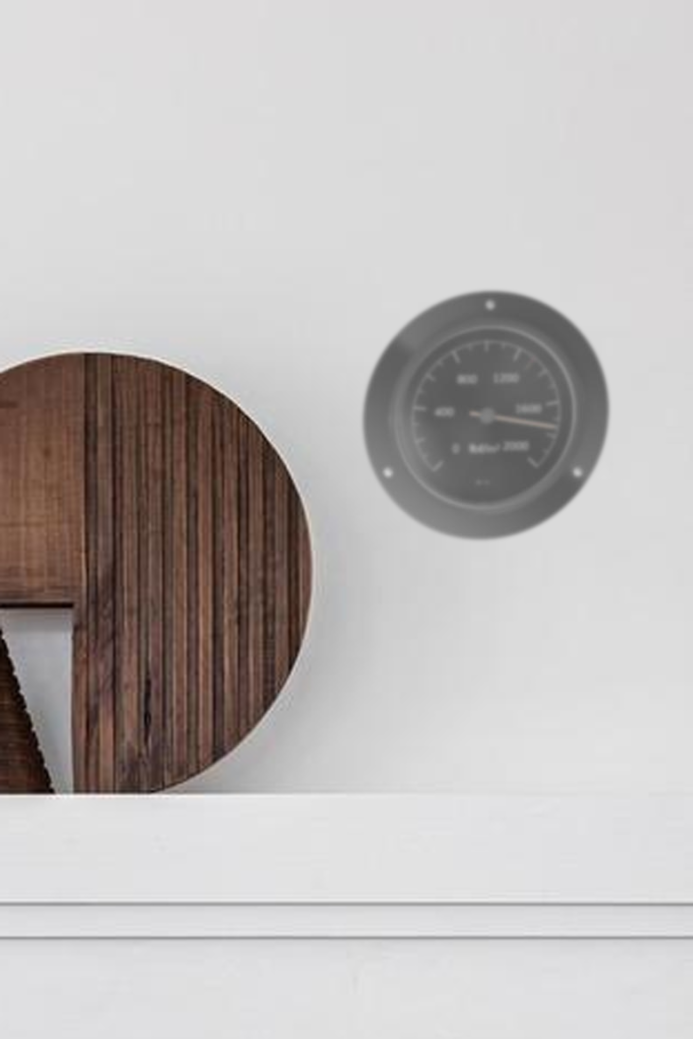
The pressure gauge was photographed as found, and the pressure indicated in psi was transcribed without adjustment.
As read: 1750 psi
